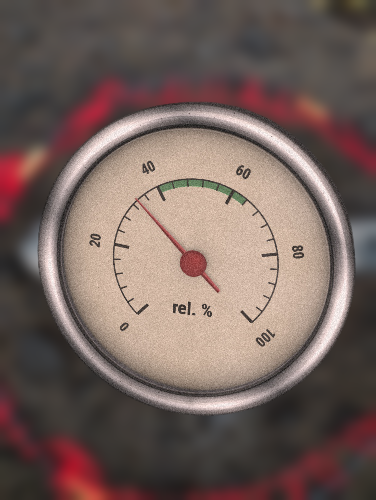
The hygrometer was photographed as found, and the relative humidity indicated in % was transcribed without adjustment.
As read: 34 %
